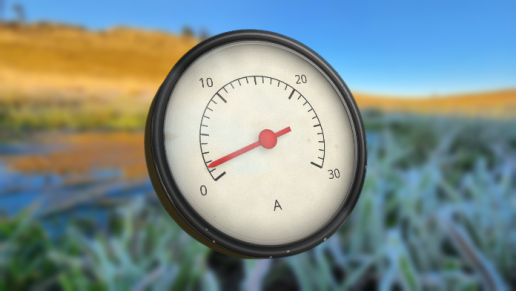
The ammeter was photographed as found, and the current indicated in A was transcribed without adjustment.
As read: 1.5 A
